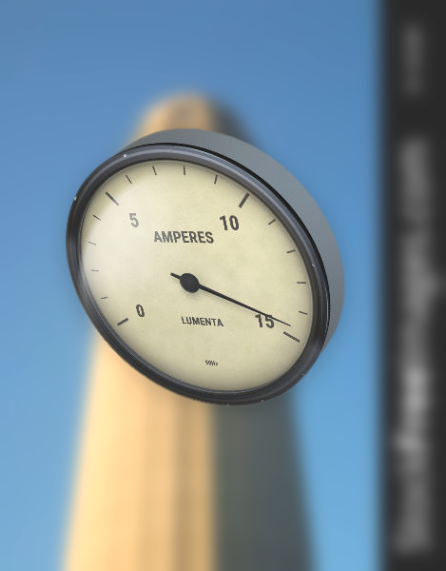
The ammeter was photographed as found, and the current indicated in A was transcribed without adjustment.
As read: 14.5 A
